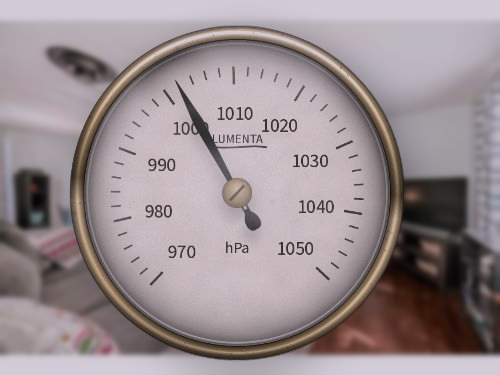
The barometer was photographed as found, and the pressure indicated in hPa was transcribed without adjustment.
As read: 1002 hPa
